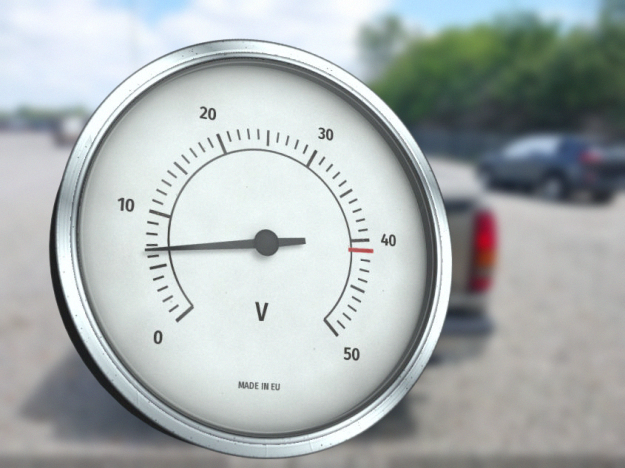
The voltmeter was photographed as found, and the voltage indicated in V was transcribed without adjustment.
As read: 6.5 V
